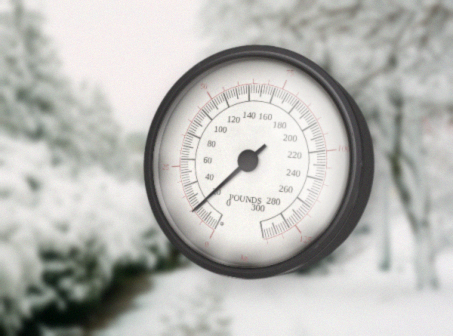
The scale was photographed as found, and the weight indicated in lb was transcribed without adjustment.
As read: 20 lb
